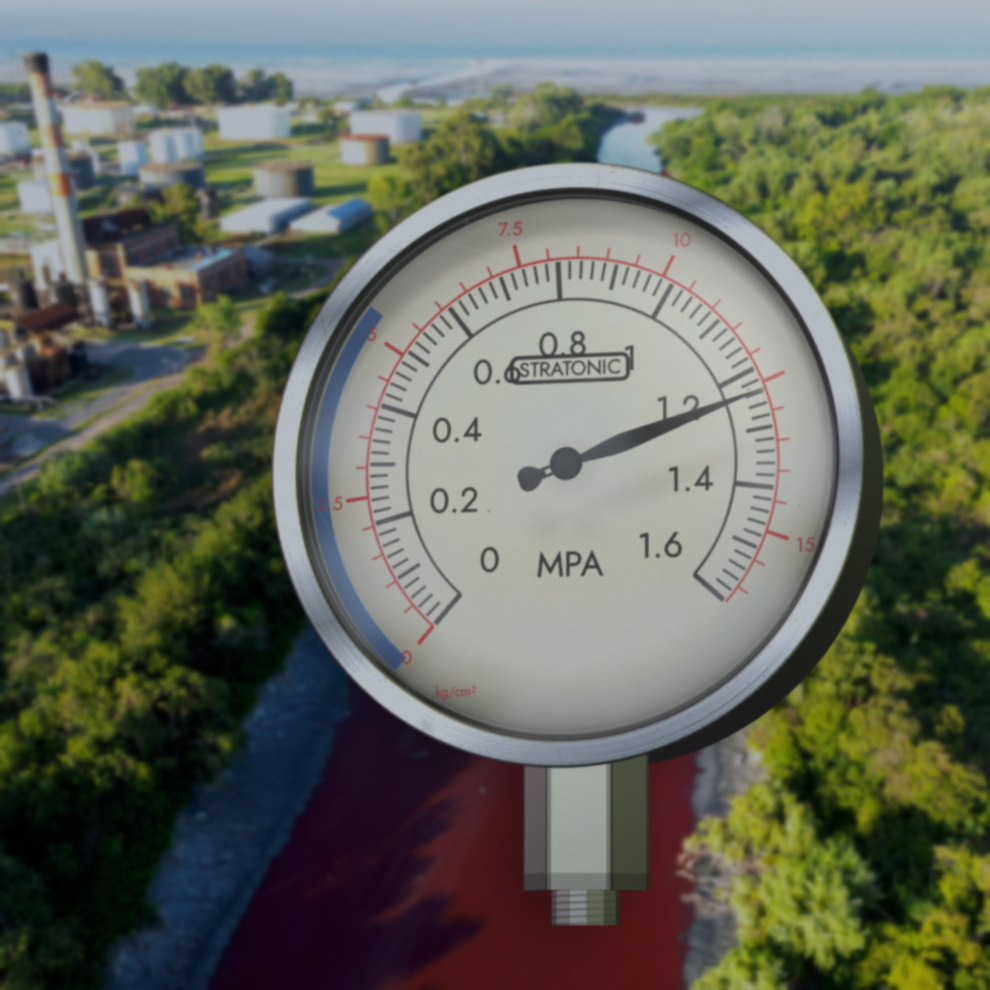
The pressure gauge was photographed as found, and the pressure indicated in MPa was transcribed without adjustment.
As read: 1.24 MPa
